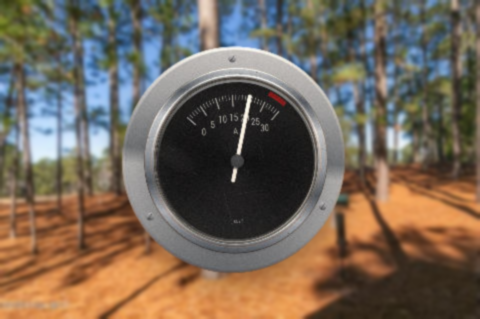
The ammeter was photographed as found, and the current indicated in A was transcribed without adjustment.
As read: 20 A
